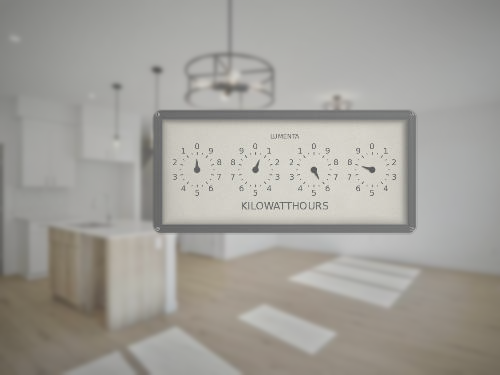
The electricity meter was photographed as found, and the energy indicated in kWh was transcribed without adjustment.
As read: 58 kWh
